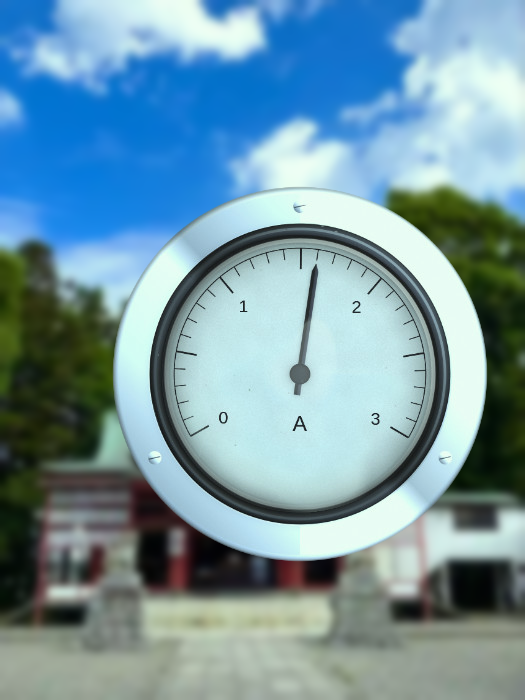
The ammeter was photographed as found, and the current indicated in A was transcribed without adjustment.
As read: 1.6 A
